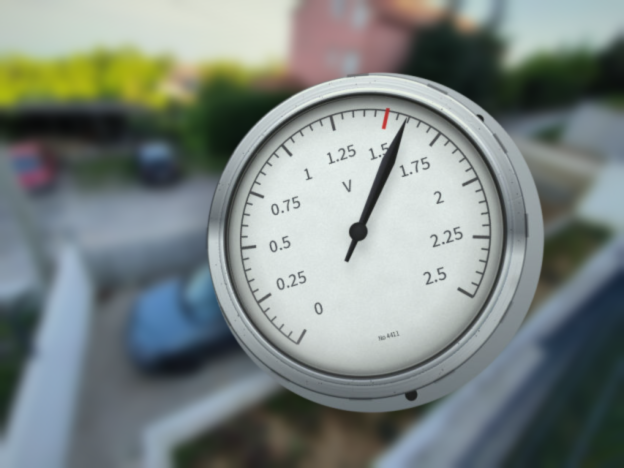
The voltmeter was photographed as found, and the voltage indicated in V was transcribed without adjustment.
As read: 1.6 V
